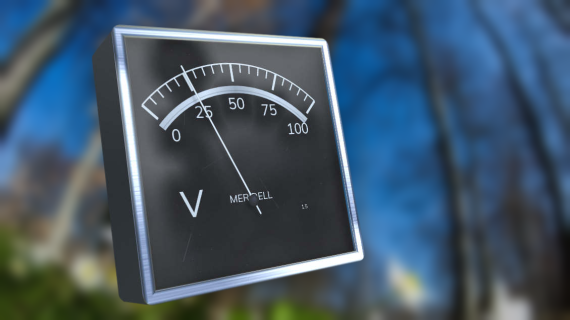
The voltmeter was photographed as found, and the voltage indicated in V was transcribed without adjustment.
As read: 25 V
